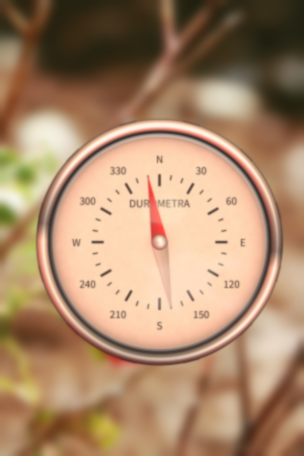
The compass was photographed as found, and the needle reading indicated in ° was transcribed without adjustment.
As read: 350 °
